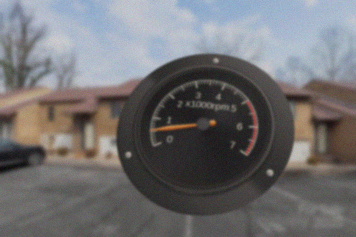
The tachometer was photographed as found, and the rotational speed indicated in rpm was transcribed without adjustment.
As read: 500 rpm
